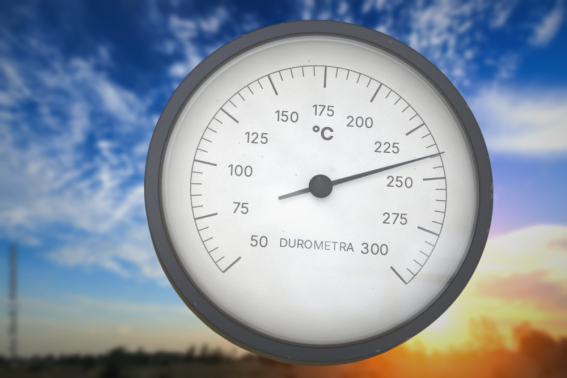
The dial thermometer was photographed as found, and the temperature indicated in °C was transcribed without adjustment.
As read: 240 °C
